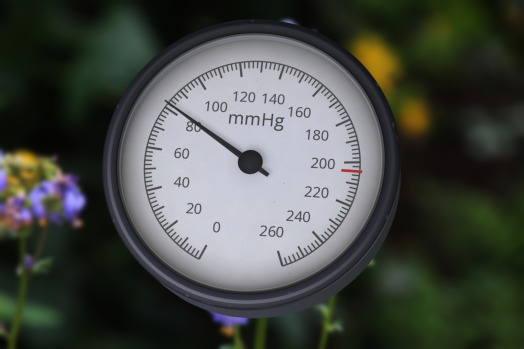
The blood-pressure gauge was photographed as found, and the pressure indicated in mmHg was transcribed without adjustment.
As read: 82 mmHg
